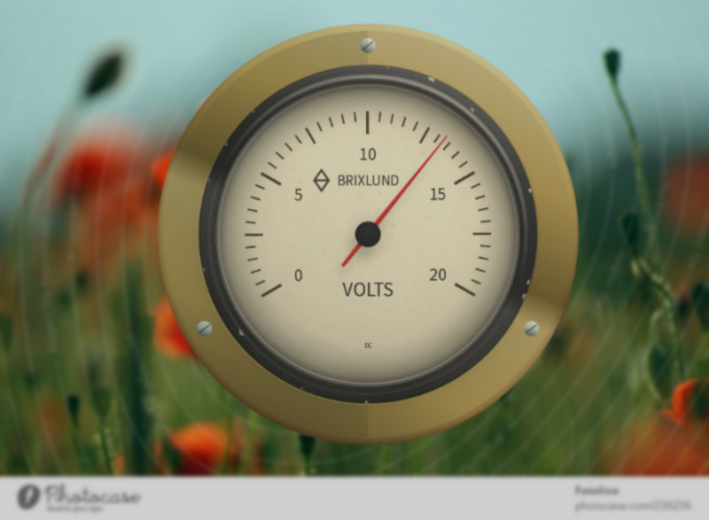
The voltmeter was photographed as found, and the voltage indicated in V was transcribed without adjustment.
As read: 13.25 V
